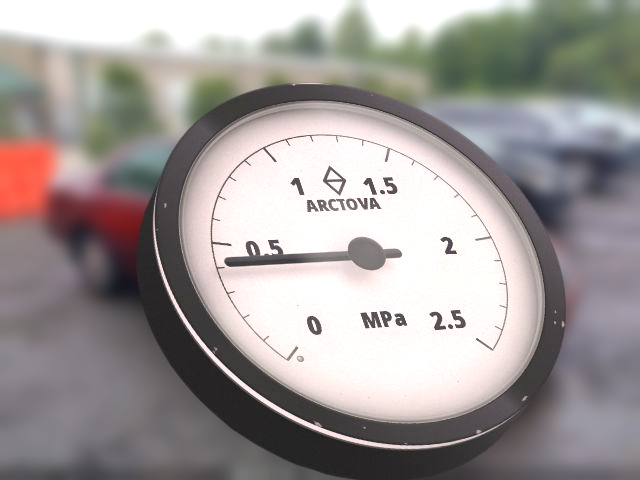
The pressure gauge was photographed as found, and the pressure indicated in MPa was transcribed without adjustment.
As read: 0.4 MPa
